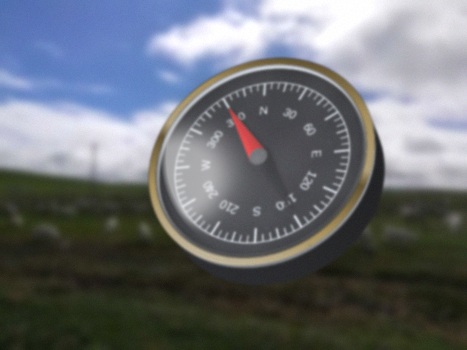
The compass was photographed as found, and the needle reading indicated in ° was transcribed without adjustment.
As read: 330 °
